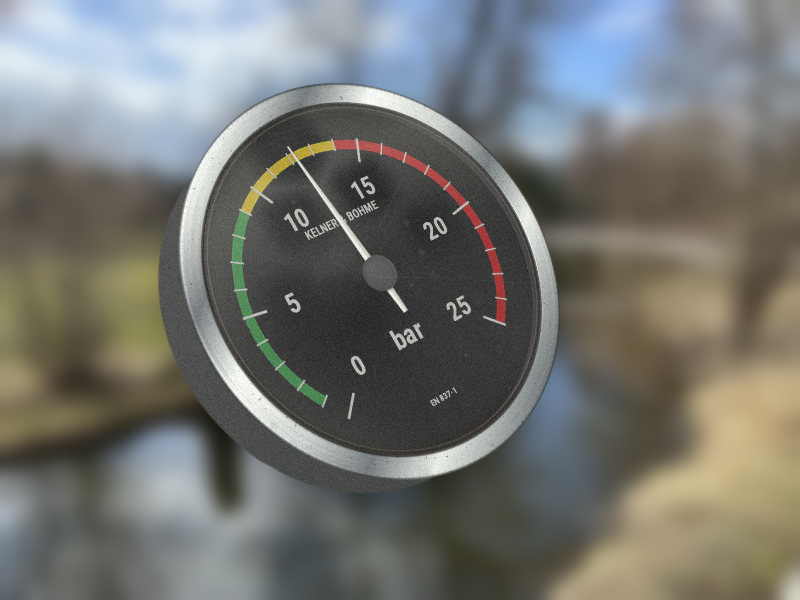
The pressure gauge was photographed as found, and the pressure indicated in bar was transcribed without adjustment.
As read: 12 bar
